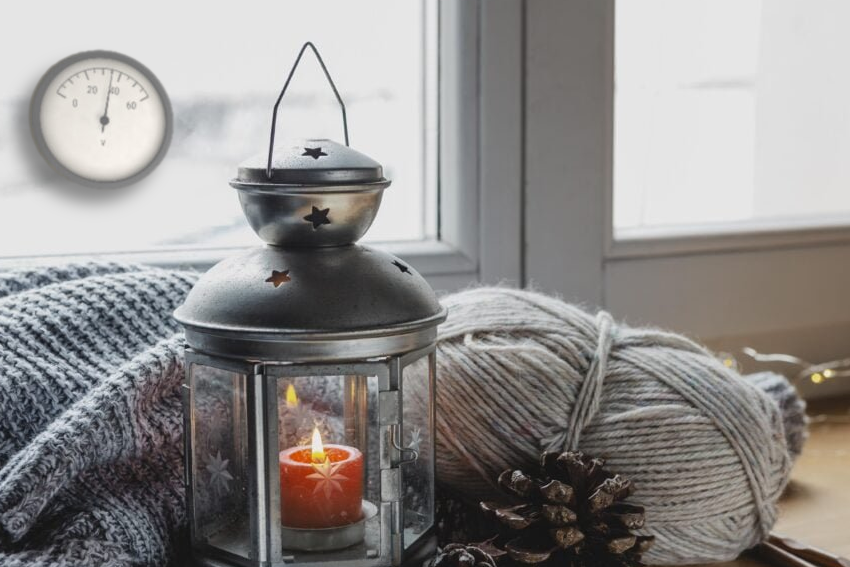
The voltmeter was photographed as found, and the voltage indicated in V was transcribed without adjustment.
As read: 35 V
